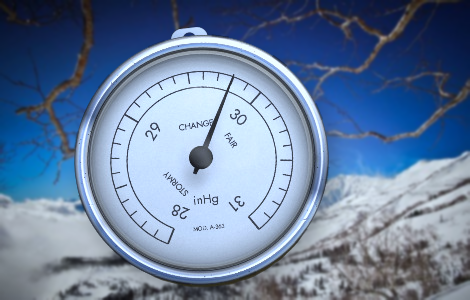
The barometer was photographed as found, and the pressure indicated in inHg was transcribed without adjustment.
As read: 29.8 inHg
